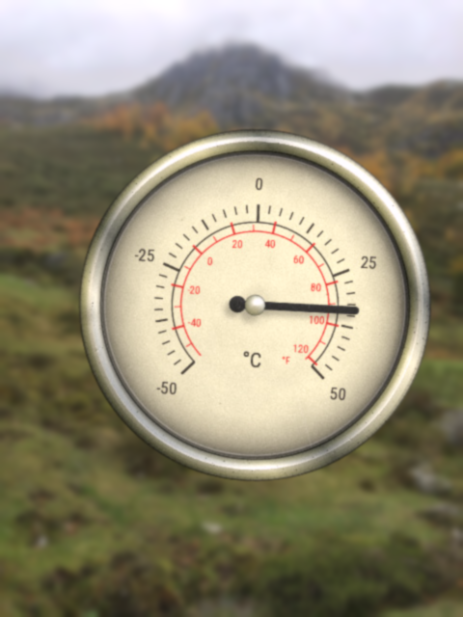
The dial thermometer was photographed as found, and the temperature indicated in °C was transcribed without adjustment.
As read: 33.75 °C
